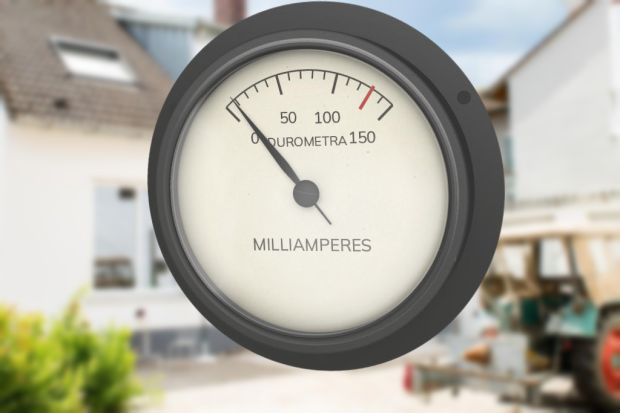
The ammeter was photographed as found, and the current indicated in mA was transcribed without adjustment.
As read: 10 mA
